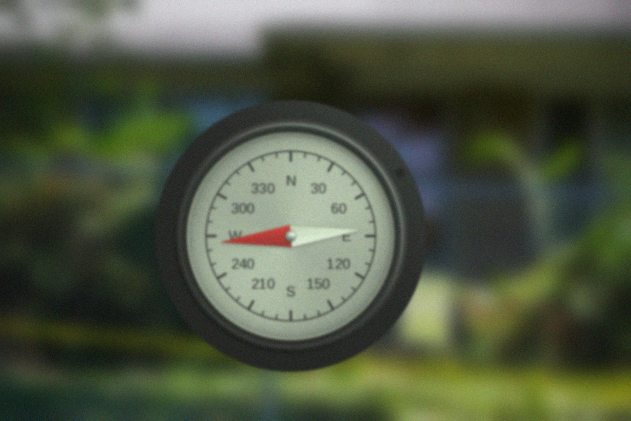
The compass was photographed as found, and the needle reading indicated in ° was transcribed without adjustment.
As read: 265 °
